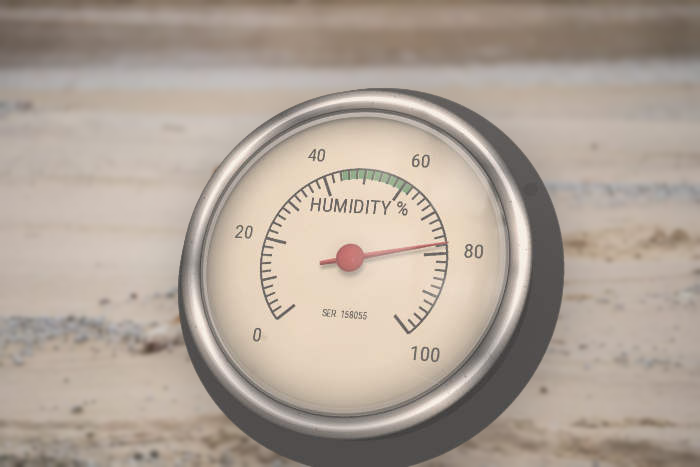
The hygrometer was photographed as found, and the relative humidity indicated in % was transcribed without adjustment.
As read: 78 %
